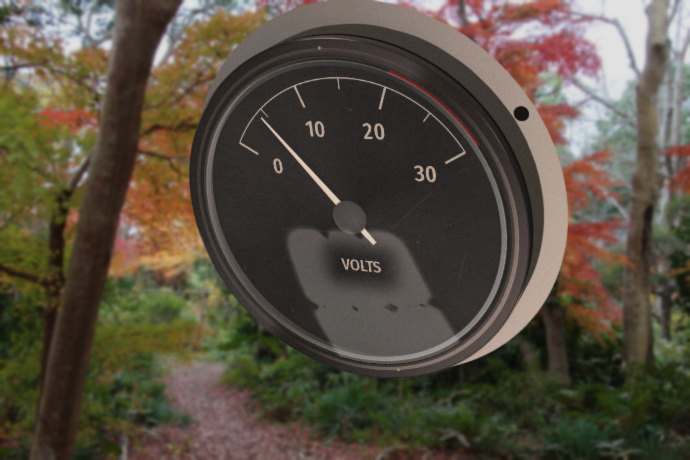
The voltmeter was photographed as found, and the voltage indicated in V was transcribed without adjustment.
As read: 5 V
